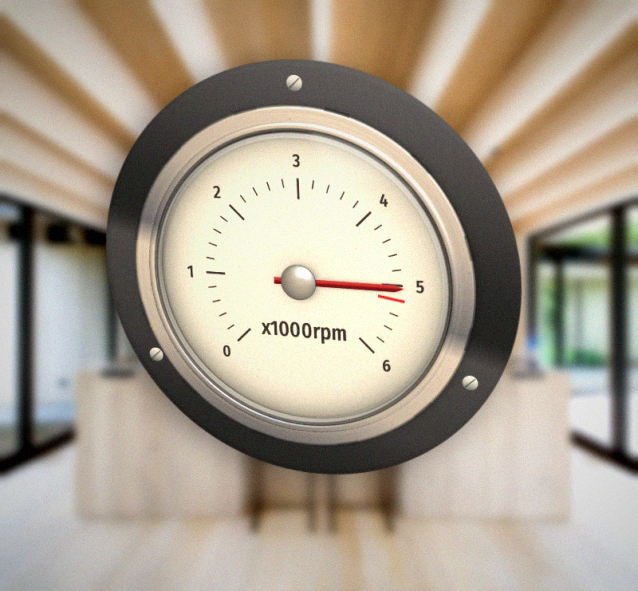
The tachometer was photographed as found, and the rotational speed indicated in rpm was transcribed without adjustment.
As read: 5000 rpm
